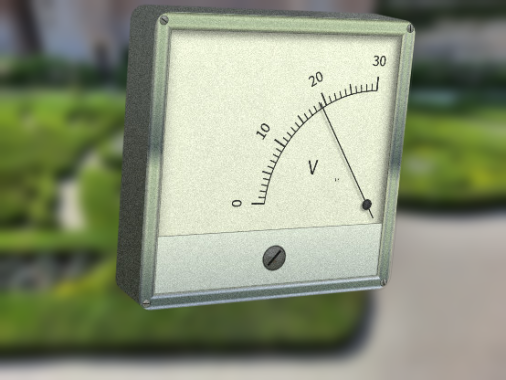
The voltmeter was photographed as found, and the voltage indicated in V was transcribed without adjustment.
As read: 19 V
